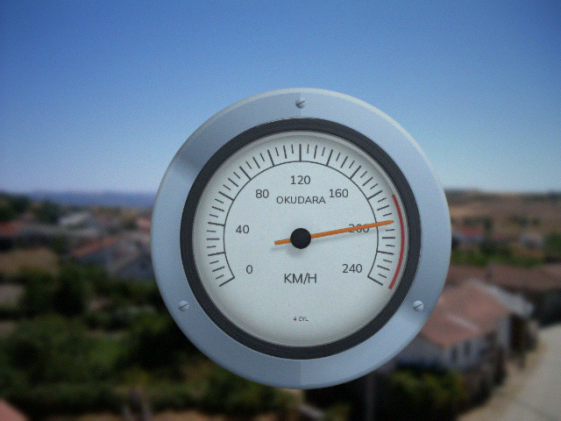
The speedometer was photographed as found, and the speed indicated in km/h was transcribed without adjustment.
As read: 200 km/h
